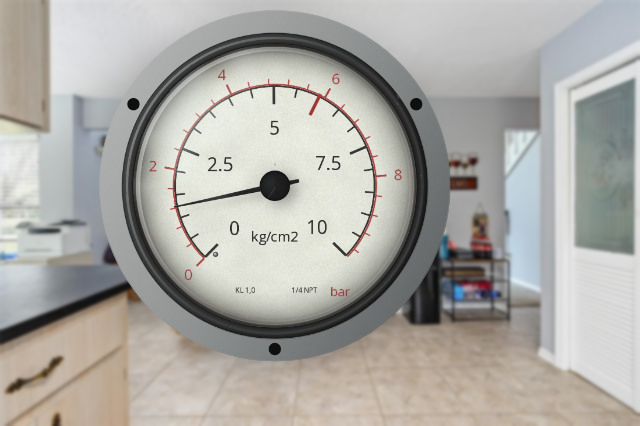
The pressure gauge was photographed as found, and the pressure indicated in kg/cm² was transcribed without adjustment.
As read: 1.25 kg/cm²
